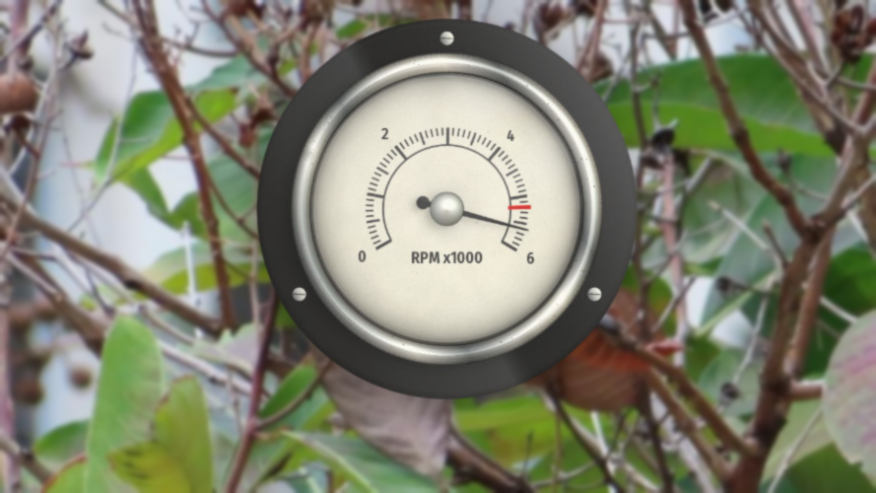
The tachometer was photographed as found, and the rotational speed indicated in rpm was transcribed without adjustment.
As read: 5600 rpm
